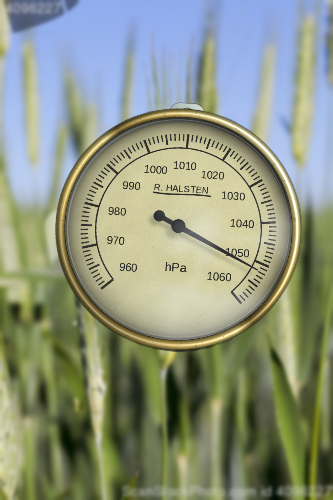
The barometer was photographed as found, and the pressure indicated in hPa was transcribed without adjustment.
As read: 1052 hPa
